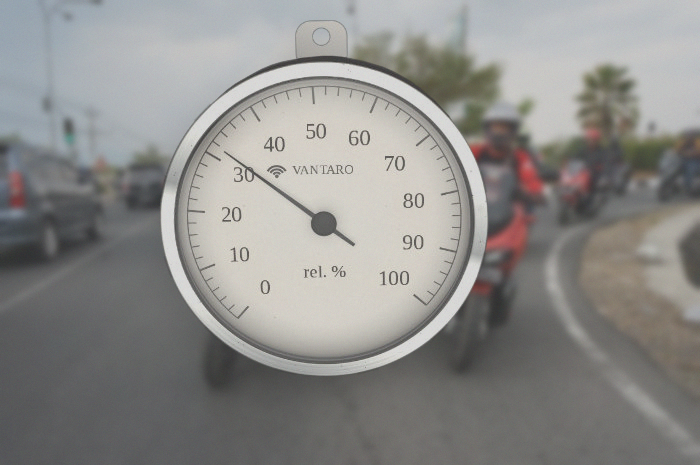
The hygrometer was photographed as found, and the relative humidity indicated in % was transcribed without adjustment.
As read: 32 %
